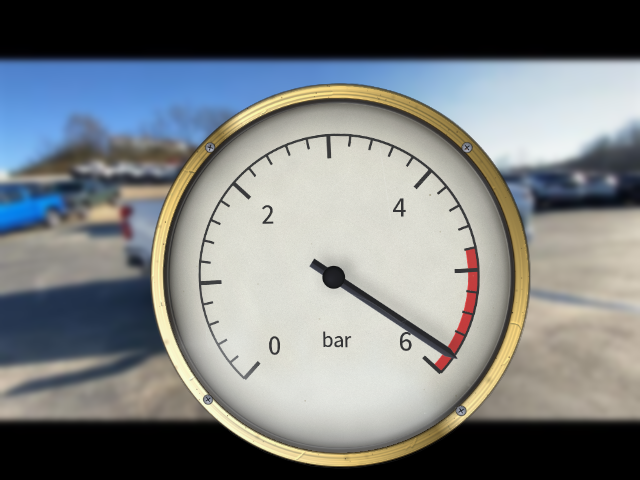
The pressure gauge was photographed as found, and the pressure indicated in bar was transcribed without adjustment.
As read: 5.8 bar
